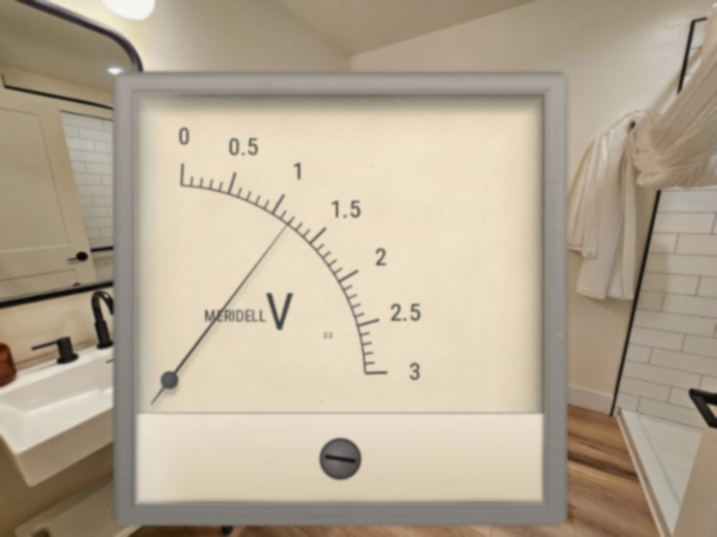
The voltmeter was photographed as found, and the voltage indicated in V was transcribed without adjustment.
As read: 1.2 V
